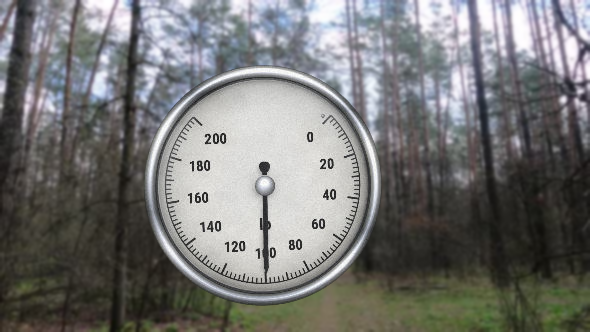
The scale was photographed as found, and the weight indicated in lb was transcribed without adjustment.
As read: 100 lb
